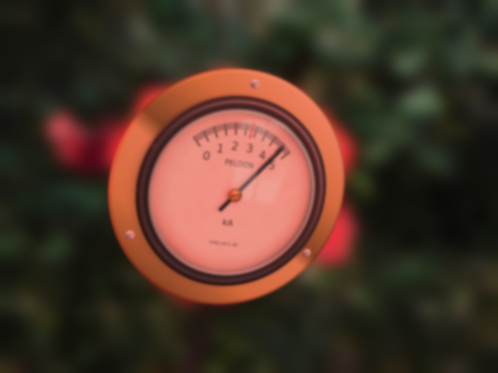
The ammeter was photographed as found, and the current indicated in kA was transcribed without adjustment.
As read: 4.5 kA
